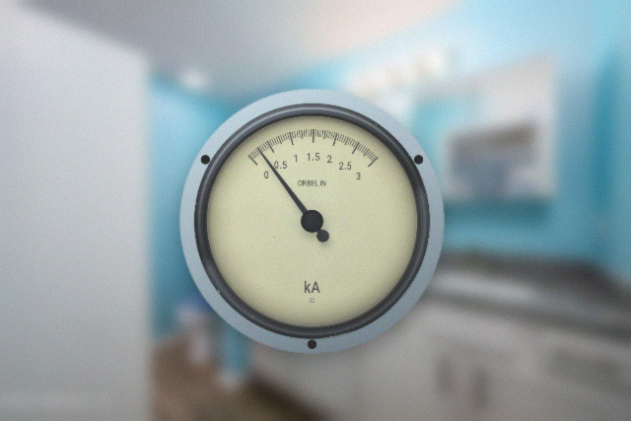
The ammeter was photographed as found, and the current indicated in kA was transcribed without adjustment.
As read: 0.25 kA
